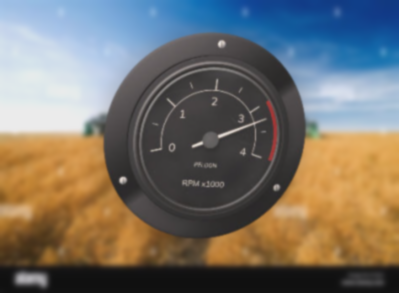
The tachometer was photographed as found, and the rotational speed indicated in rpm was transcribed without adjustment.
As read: 3250 rpm
